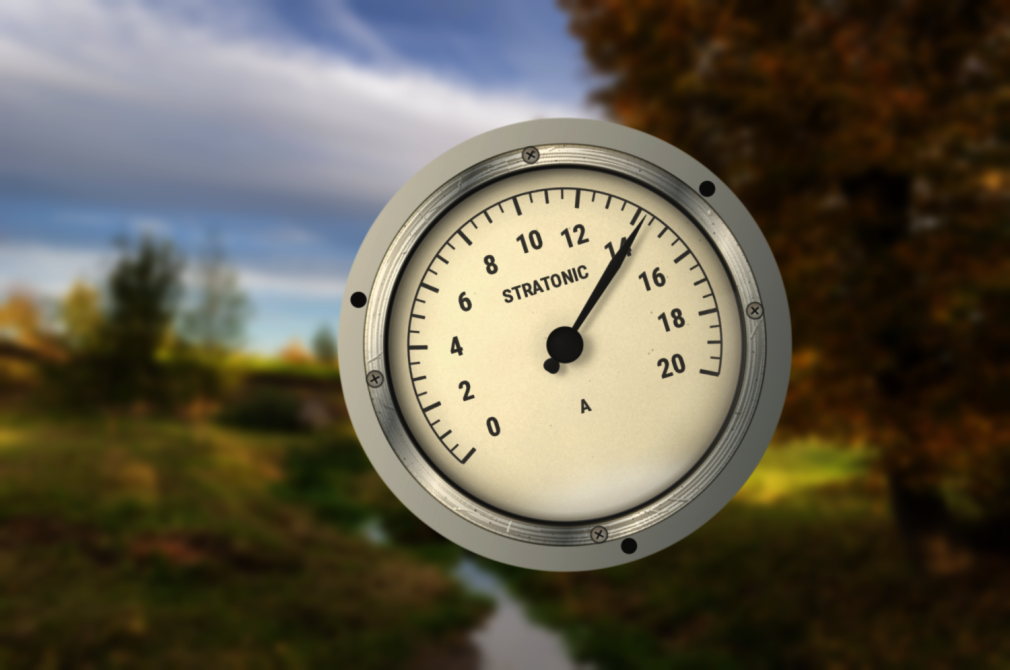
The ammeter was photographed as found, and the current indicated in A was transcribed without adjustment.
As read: 14.25 A
